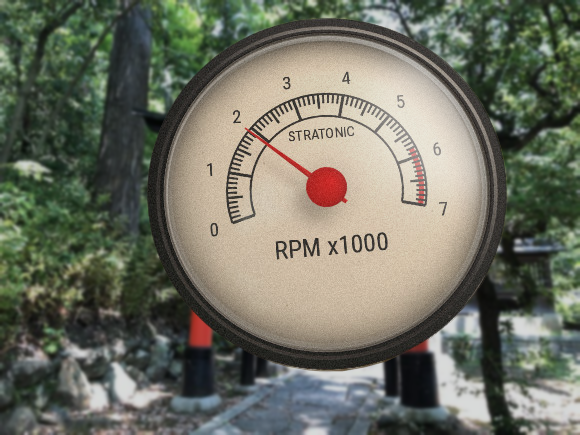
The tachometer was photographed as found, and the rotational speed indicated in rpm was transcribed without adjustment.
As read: 1900 rpm
